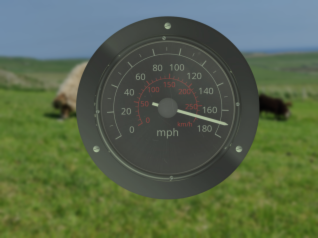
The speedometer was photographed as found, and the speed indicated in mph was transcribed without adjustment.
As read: 170 mph
